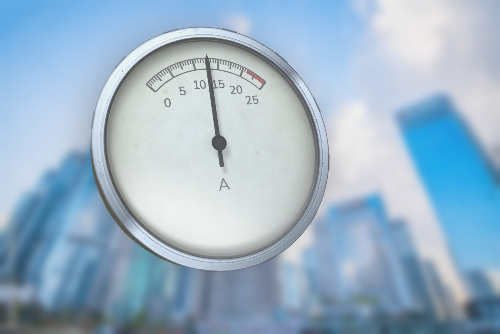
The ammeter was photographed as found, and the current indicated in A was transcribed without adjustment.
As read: 12.5 A
